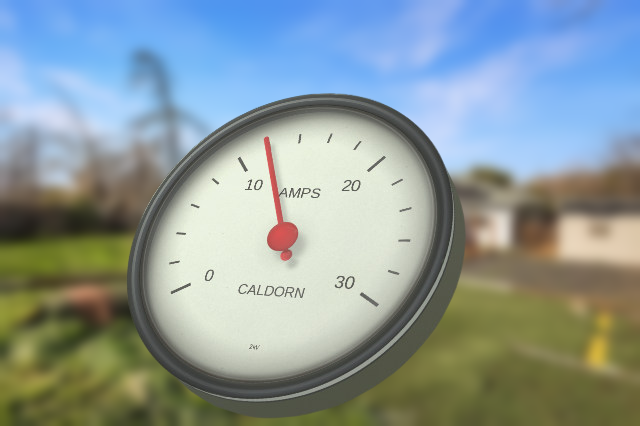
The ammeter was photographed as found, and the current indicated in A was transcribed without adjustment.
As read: 12 A
